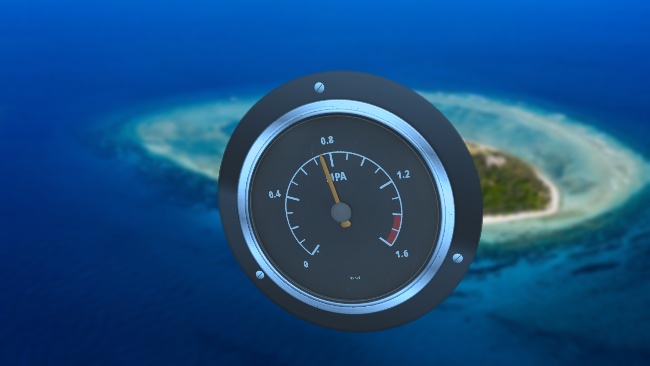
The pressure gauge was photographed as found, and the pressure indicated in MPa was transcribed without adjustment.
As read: 0.75 MPa
